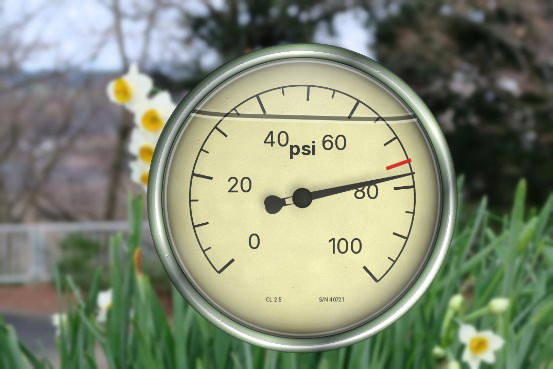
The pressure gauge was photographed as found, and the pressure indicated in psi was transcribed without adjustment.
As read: 77.5 psi
